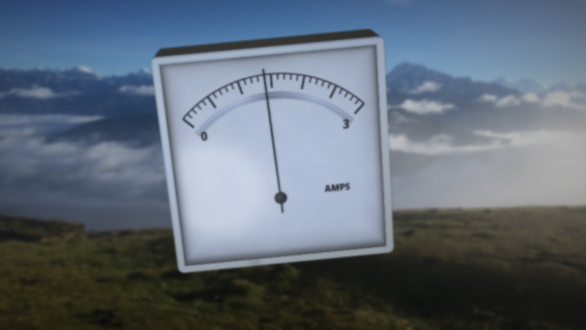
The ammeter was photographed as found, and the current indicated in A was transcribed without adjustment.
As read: 1.4 A
